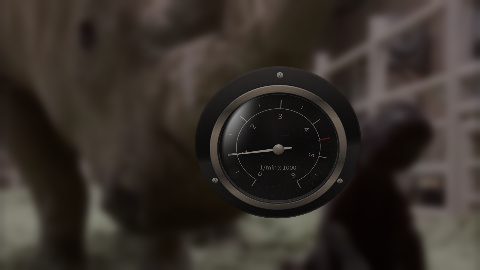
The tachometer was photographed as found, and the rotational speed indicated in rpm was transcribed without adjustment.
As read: 1000 rpm
